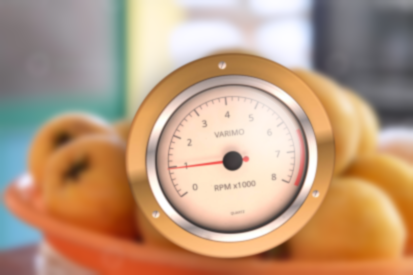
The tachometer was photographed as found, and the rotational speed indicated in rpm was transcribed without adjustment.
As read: 1000 rpm
